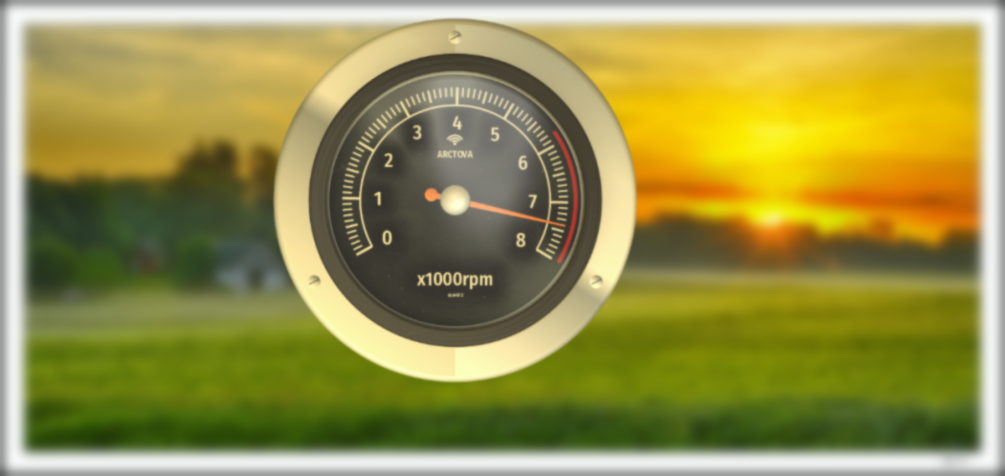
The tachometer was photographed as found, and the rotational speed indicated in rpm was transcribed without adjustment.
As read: 7400 rpm
